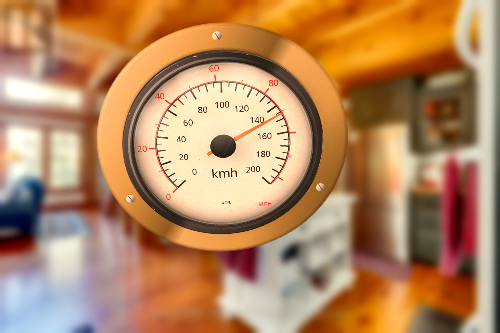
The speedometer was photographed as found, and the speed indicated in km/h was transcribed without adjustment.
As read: 145 km/h
